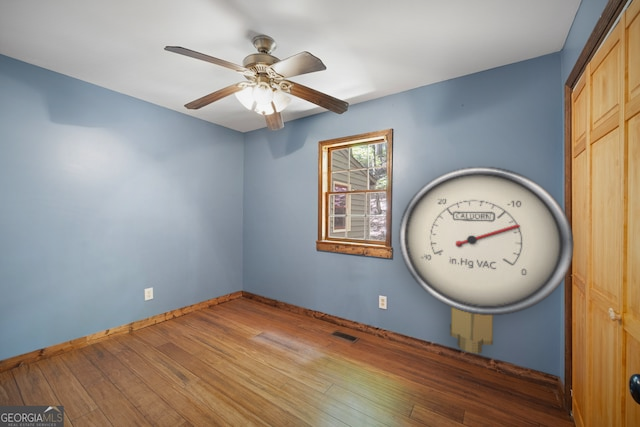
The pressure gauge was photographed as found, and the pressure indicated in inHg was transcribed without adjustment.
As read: -7 inHg
